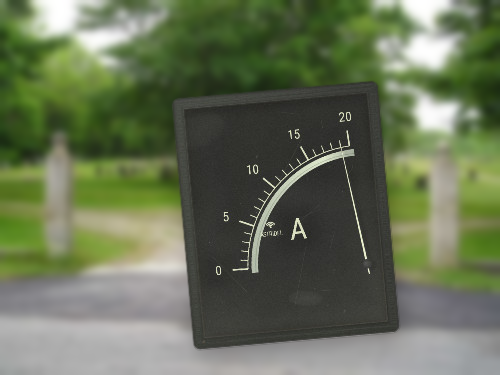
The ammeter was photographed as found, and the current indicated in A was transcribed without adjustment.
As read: 19 A
